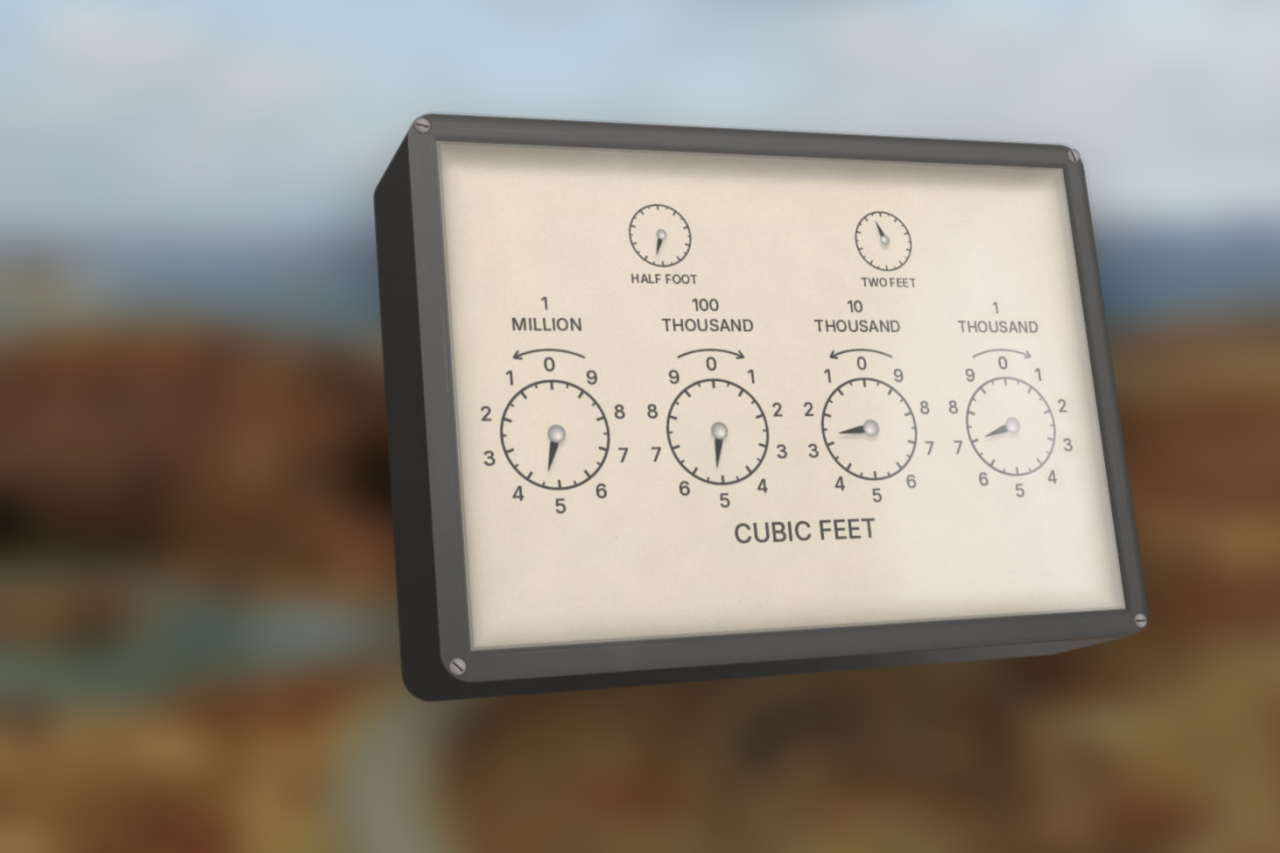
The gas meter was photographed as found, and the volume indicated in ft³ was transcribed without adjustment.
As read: 452700 ft³
